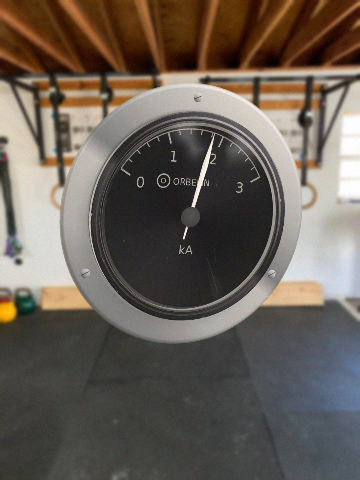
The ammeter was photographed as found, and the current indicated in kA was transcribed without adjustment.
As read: 1.8 kA
